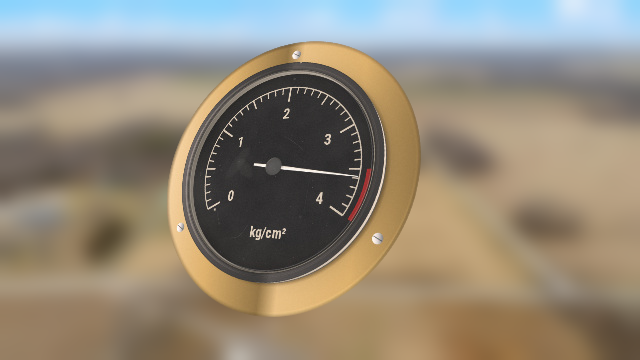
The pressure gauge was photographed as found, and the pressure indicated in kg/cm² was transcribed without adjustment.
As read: 3.6 kg/cm²
